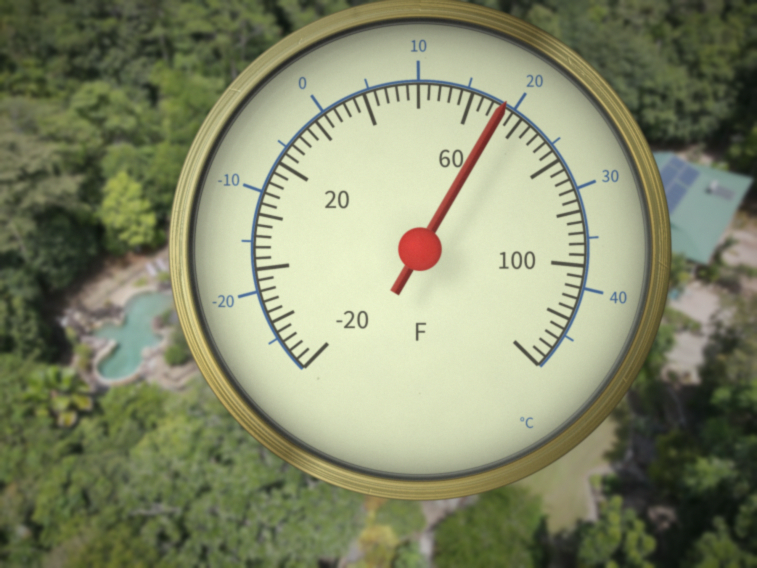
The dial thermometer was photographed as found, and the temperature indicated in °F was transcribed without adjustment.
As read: 66 °F
